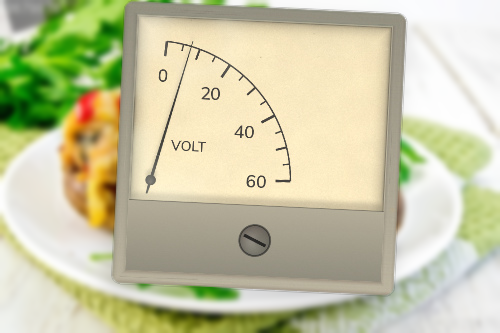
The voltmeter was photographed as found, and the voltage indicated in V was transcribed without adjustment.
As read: 7.5 V
